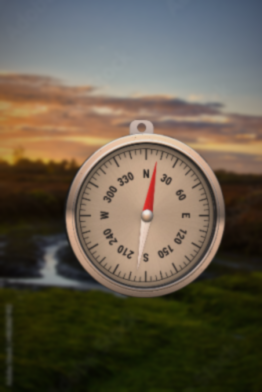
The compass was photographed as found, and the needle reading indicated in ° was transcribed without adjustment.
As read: 10 °
